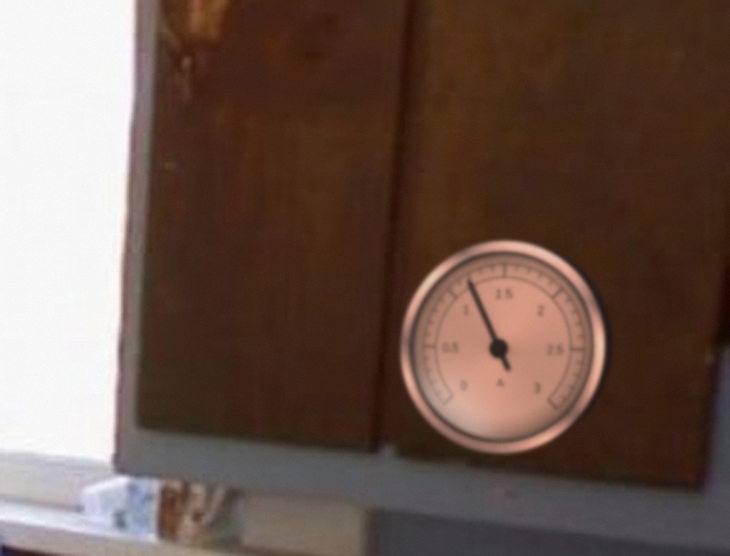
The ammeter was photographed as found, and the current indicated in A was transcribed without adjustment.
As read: 1.2 A
